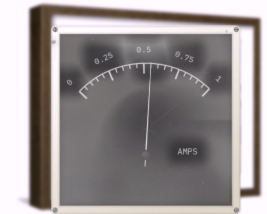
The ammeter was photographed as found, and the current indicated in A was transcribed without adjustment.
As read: 0.55 A
